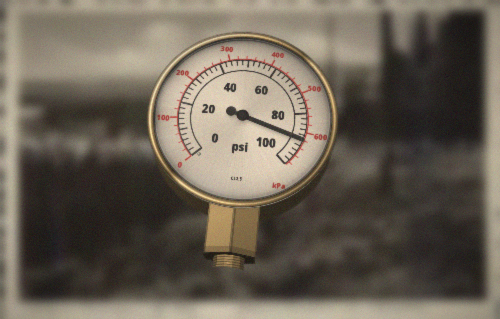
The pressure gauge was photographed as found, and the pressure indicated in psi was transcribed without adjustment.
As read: 90 psi
